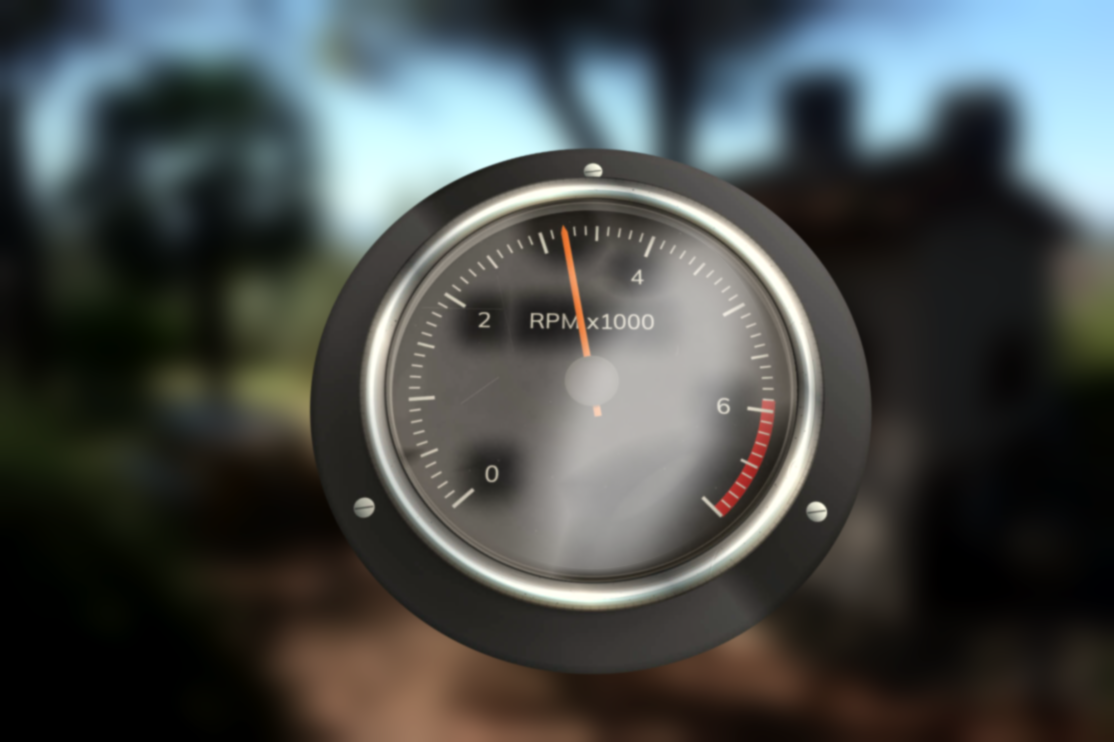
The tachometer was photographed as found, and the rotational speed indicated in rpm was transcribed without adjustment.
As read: 3200 rpm
